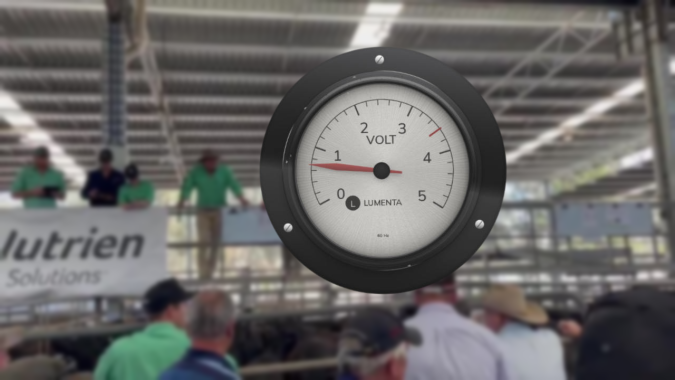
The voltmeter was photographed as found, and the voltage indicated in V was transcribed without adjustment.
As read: 0.7 V
